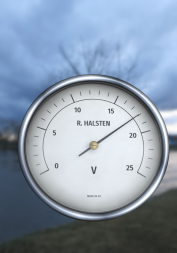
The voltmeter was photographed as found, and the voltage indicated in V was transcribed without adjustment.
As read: 18 V
